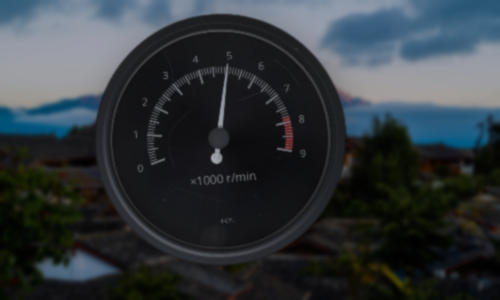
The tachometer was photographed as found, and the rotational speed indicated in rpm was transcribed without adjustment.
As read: 5000 rpm
